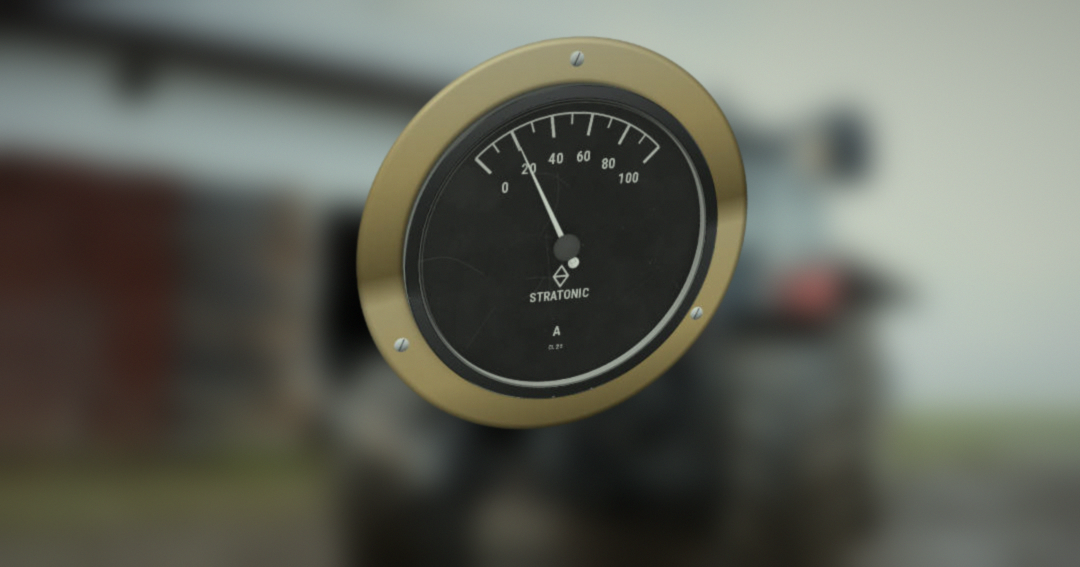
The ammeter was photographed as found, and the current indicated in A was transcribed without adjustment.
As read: 20 A
